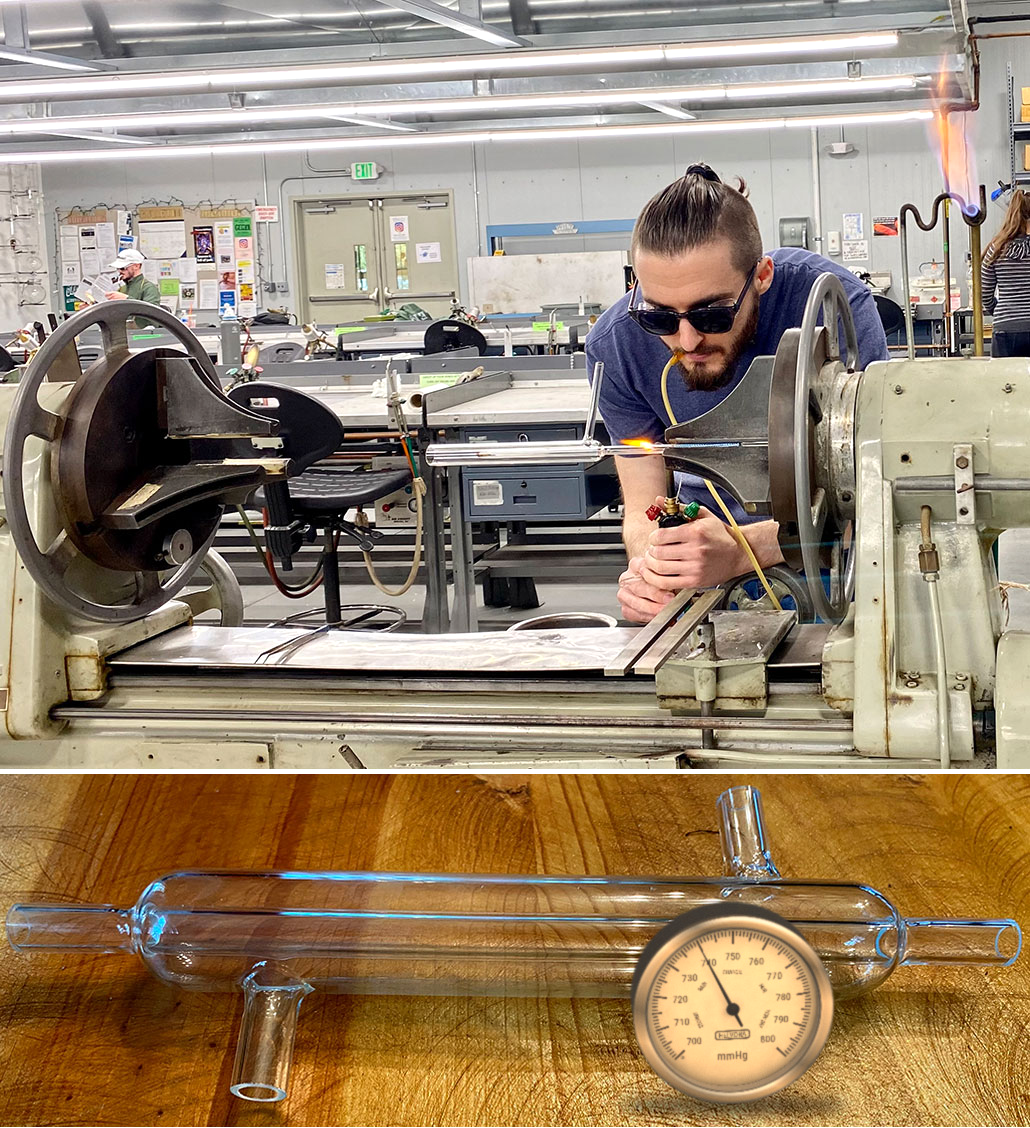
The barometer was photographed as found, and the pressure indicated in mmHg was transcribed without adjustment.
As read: 740 mmHg
